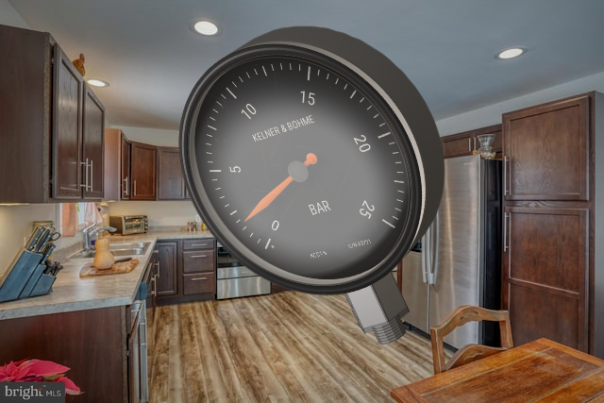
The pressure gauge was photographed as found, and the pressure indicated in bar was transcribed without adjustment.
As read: 1.75 bar
